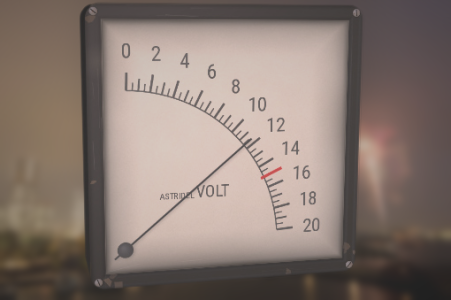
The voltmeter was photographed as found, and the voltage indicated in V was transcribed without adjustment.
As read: 11.5 V
